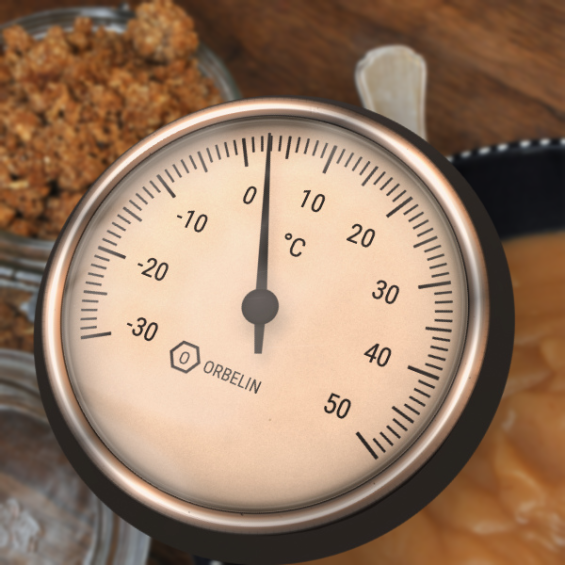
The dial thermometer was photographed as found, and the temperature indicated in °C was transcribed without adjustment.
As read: 3 °C
